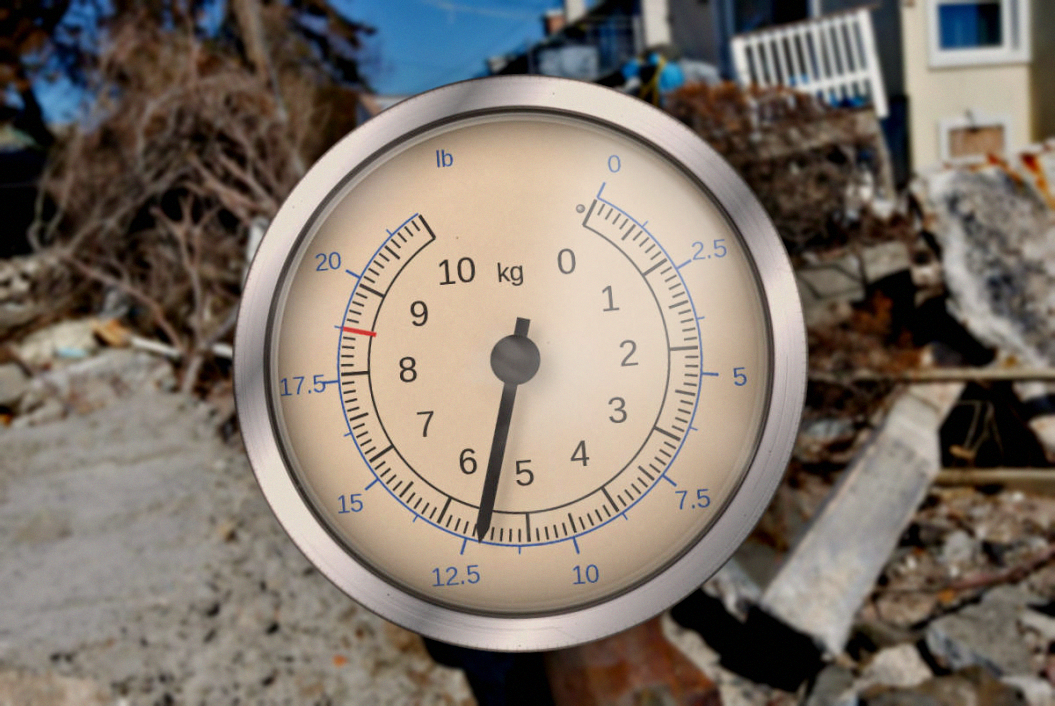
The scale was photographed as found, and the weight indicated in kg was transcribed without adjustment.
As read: 5.5 kg
